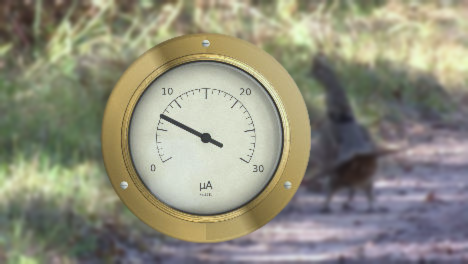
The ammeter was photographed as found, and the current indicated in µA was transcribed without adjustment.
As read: 7 µA
